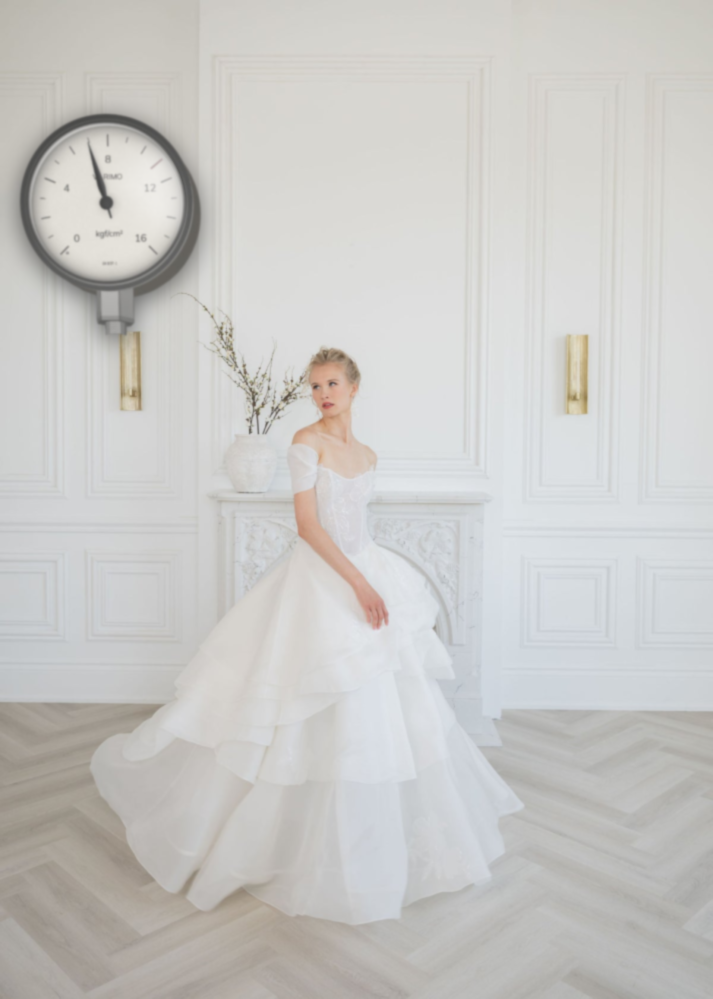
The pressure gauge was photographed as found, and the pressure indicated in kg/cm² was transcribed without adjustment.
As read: 7 kg/cm²
